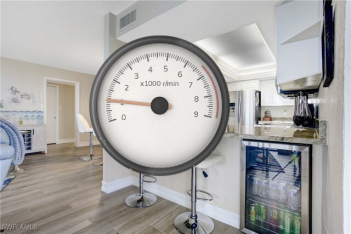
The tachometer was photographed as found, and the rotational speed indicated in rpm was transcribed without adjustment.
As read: 1000 rpm
